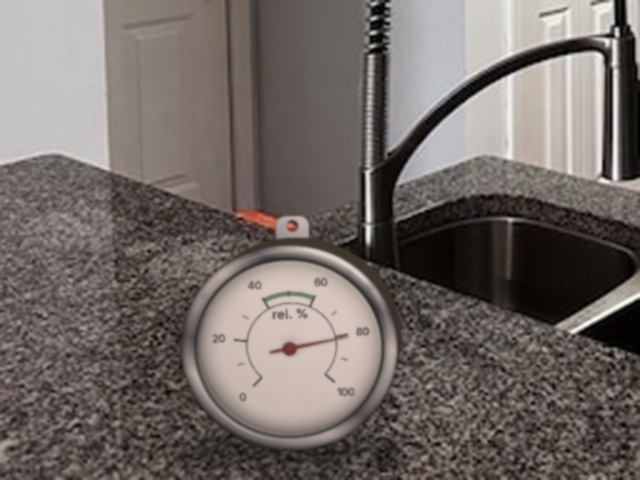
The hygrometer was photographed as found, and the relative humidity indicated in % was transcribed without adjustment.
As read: 80 %
